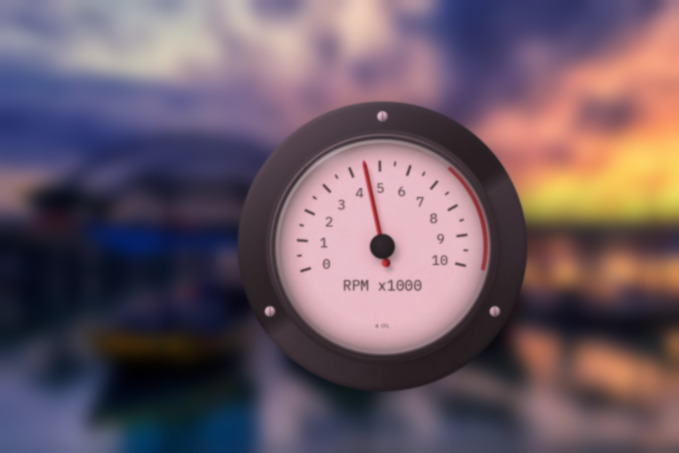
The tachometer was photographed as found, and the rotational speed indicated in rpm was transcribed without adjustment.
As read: 4500 rpm
